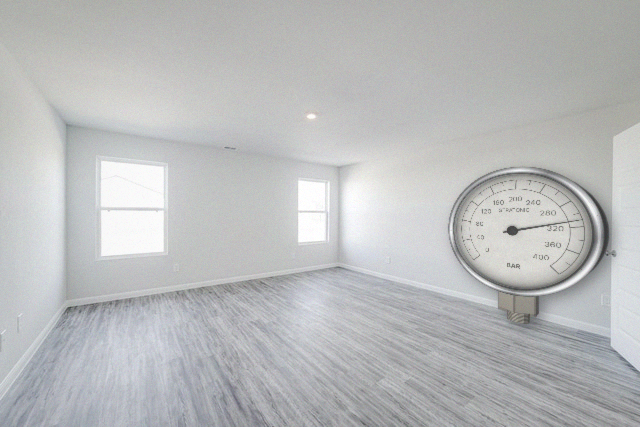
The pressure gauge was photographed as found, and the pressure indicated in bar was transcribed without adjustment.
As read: 310 bar
